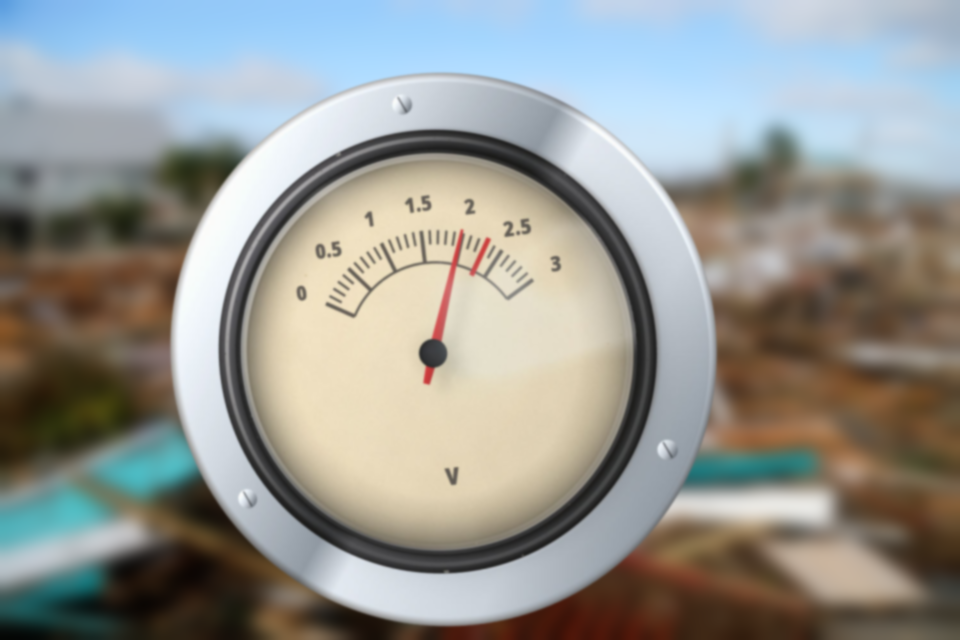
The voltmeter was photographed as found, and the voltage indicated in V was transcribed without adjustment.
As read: 2 V
